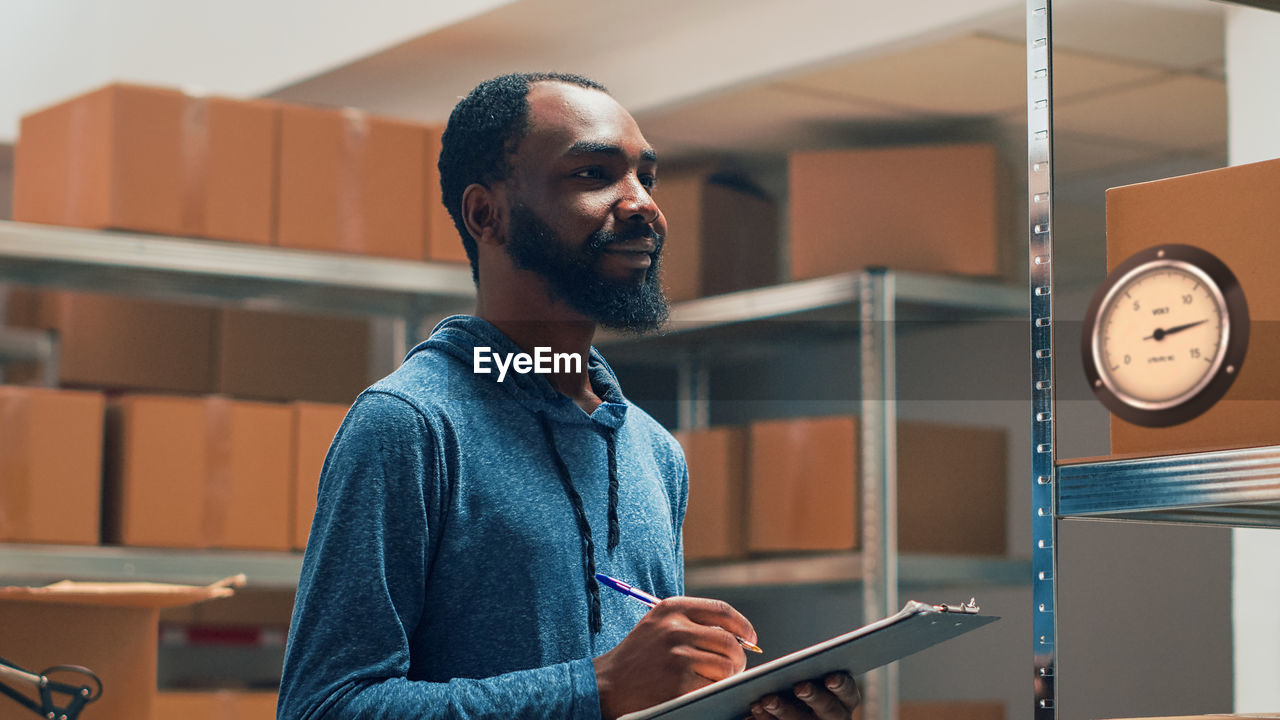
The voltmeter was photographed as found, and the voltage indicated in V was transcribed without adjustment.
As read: 12.5 V
